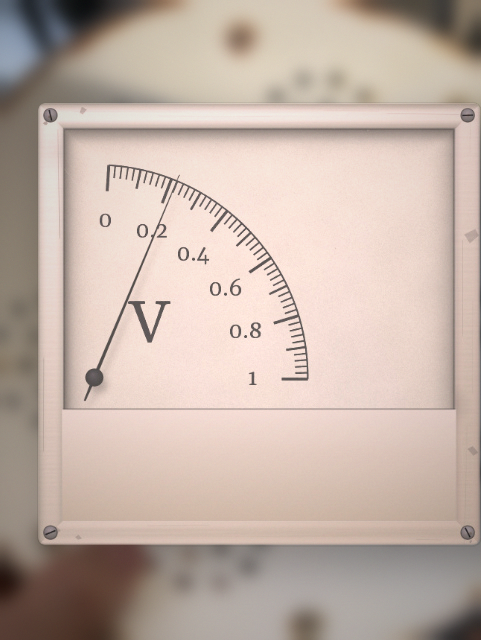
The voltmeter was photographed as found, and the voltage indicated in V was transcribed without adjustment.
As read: 0.22 V
